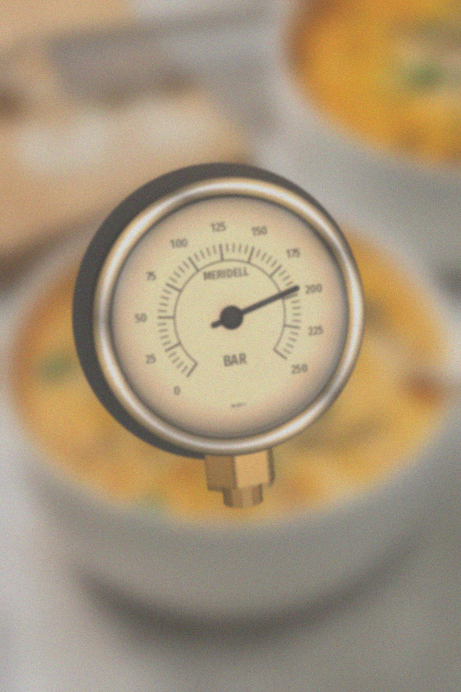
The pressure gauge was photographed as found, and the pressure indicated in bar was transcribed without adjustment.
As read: 195 bar
